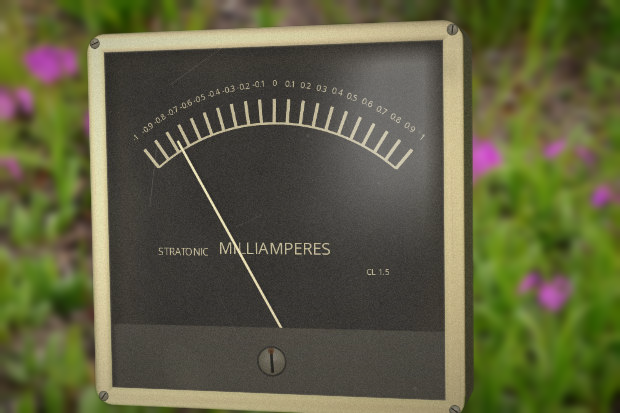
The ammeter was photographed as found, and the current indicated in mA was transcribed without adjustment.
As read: -0.75 mA
